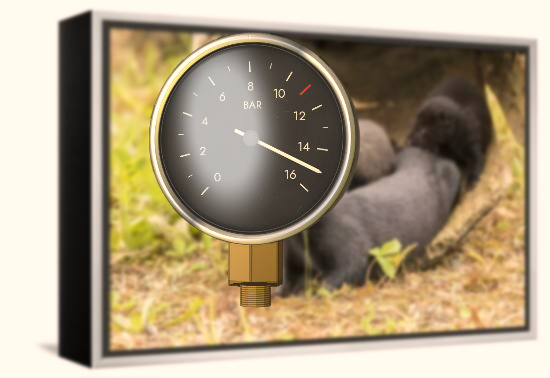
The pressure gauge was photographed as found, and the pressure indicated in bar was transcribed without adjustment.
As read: 15 bar
